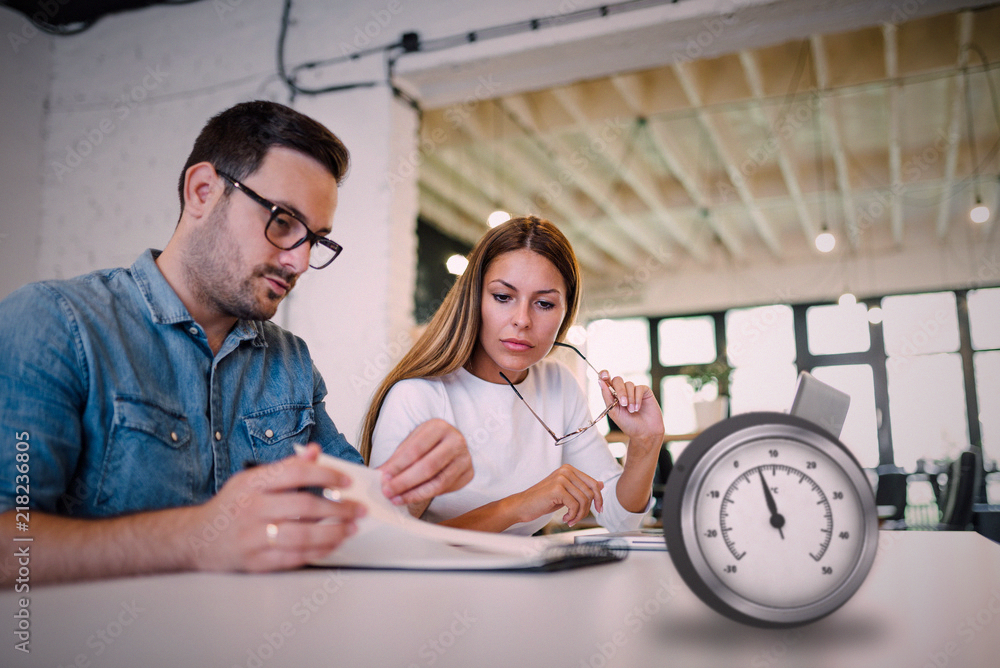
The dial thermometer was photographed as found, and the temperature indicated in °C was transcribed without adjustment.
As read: 5 °C
